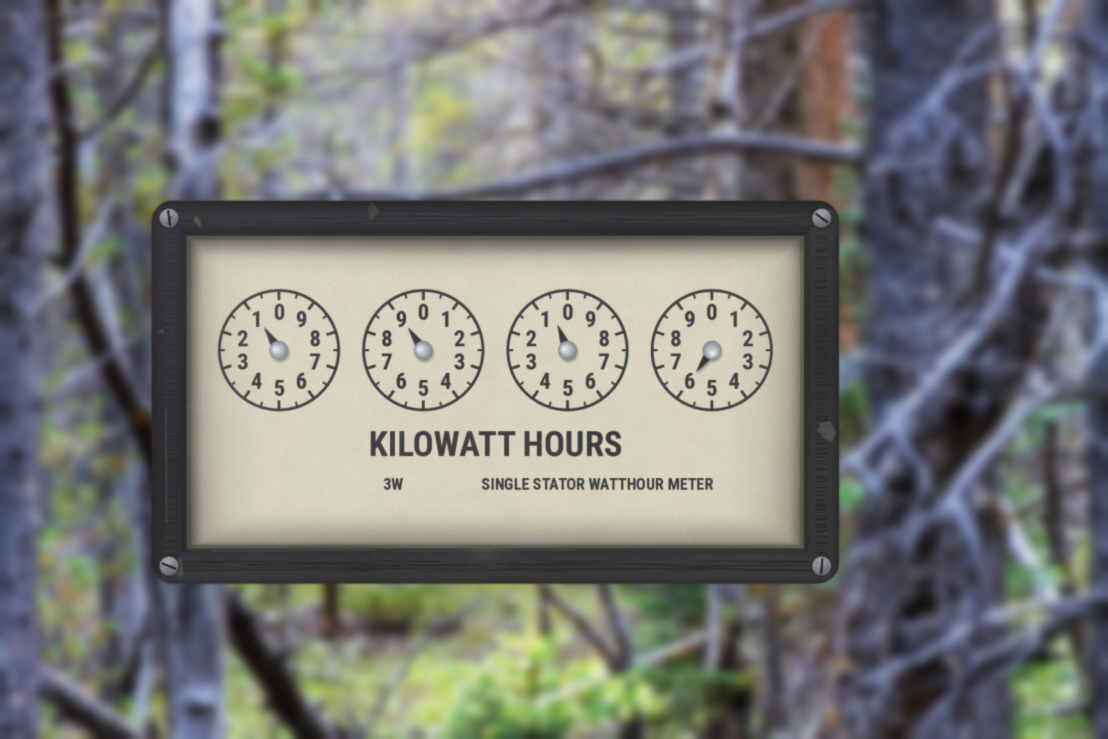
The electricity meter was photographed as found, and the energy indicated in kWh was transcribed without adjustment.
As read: 906 kWh
